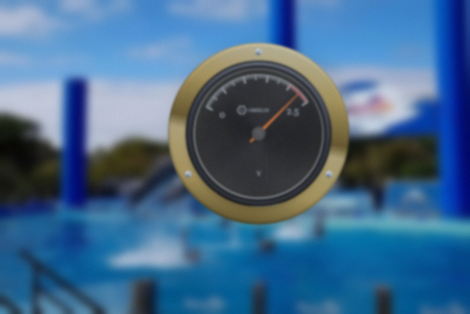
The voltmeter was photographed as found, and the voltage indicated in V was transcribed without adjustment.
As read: 2.25 V
